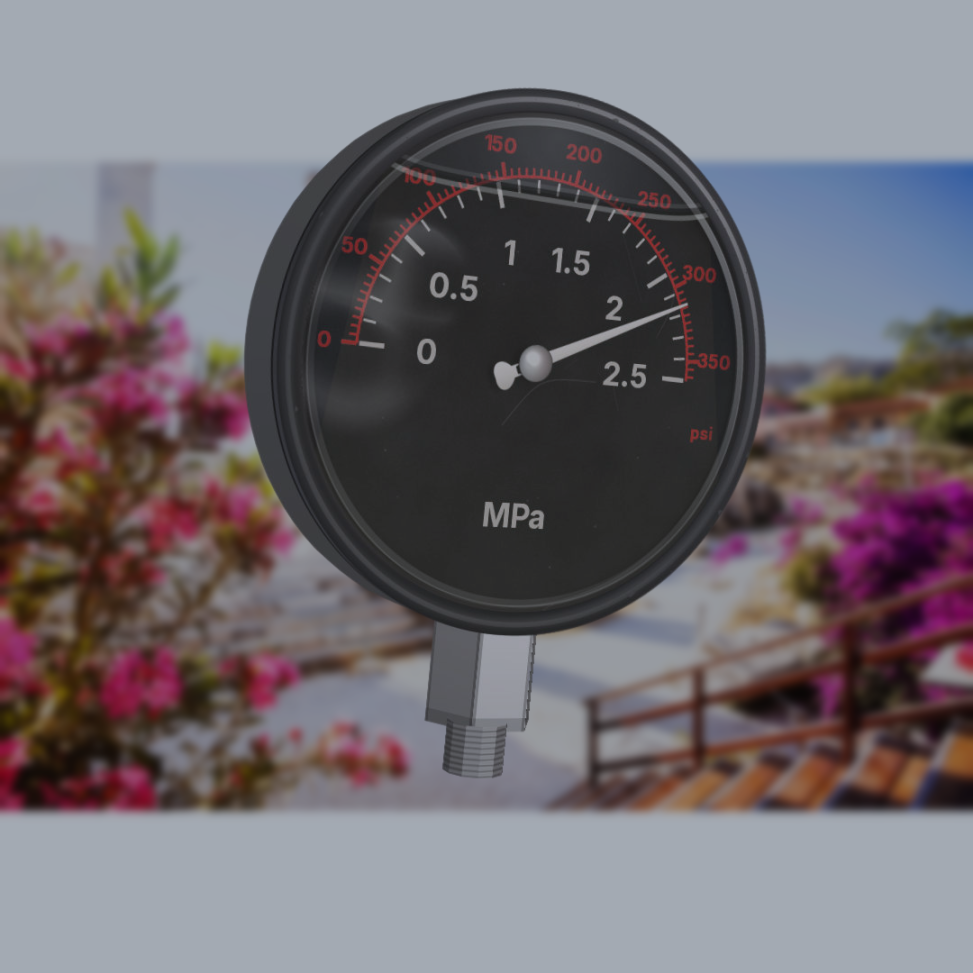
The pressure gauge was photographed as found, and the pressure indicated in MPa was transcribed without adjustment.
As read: 2.15 MPa
